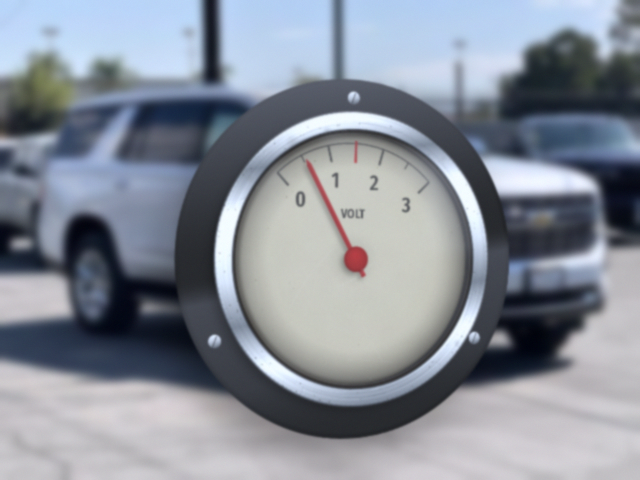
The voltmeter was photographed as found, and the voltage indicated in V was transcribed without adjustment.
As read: 0.5 V
